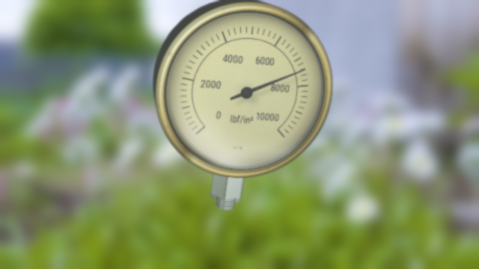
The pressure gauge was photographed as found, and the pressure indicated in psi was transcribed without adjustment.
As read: 7400 psi
